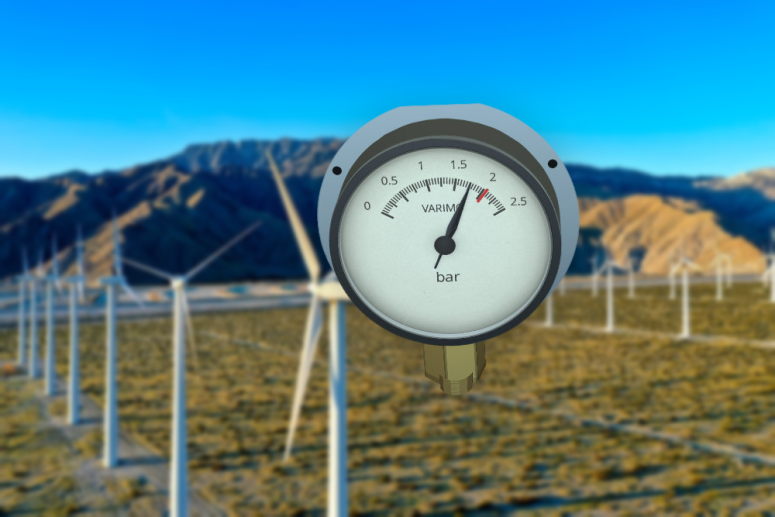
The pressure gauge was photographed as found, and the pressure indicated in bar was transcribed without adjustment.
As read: 1.75 bar
